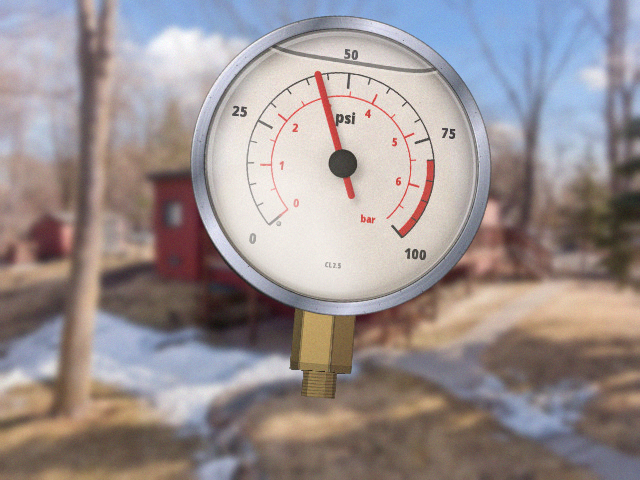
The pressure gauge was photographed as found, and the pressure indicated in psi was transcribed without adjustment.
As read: 42.5 psi
